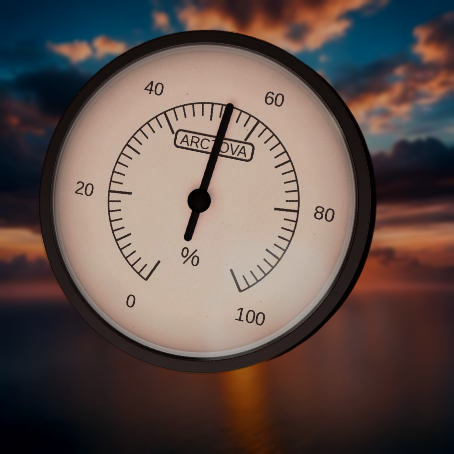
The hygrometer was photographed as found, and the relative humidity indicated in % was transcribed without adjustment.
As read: 54 %
